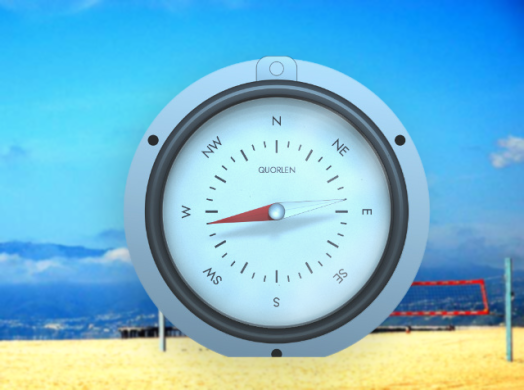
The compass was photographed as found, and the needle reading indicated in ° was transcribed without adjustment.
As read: 260 °
